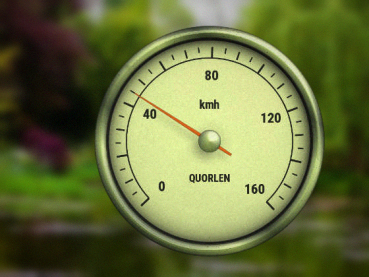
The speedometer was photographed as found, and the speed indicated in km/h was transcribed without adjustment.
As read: 45 km/h
